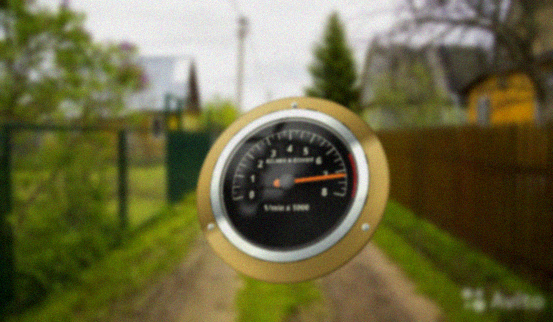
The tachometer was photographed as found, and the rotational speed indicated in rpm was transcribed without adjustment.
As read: 7250 rpm
